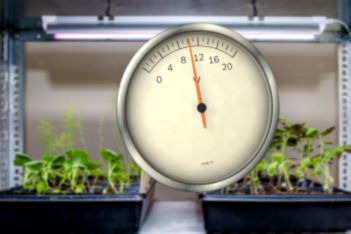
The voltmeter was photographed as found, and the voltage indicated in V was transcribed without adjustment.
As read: 10 V
